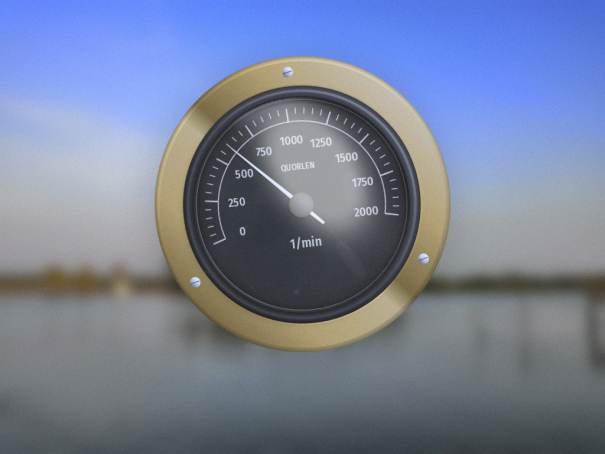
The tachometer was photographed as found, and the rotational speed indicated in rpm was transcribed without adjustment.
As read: 600 rpm
